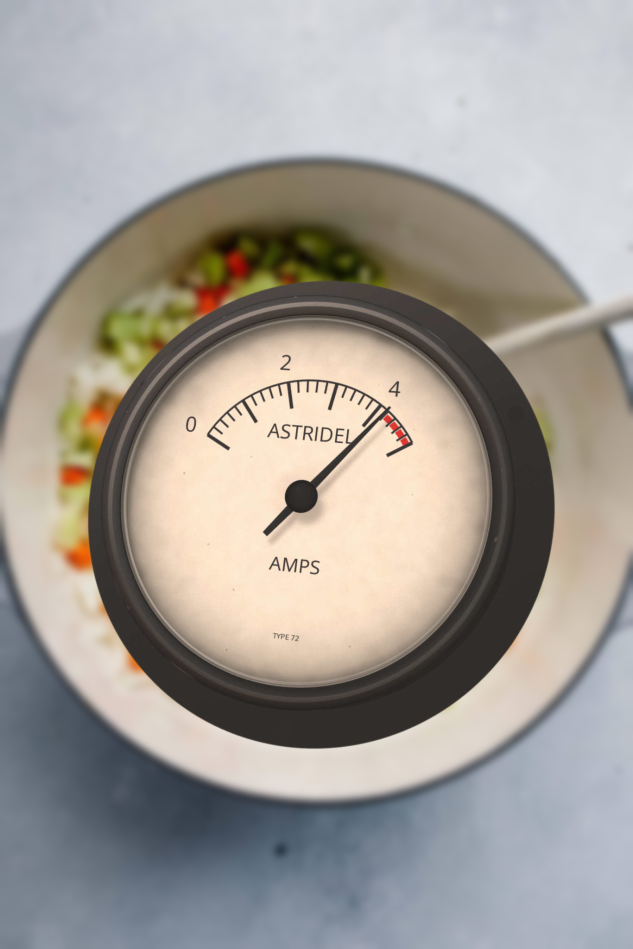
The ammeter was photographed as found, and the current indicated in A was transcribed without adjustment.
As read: 4.2 A
